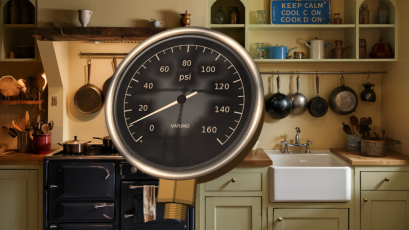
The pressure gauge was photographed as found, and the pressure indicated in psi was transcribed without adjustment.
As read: 10 psi
